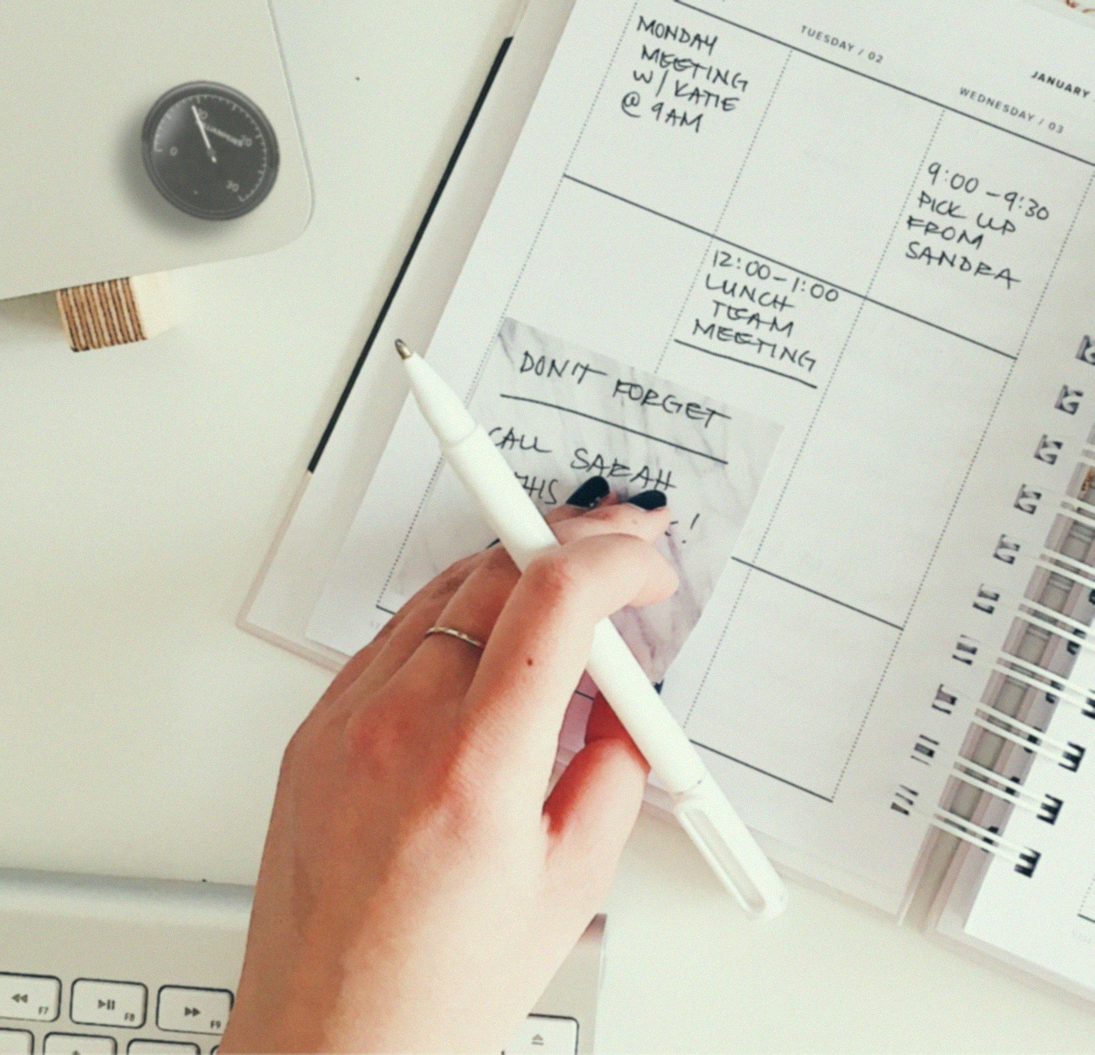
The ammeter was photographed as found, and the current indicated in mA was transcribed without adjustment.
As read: 9 mA
